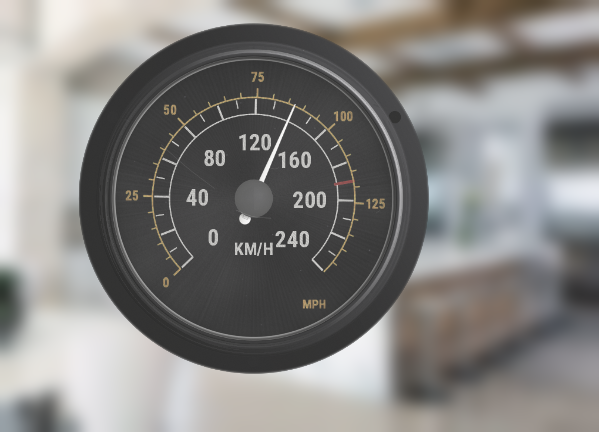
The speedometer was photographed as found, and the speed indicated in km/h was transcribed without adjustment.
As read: 140 km/h
